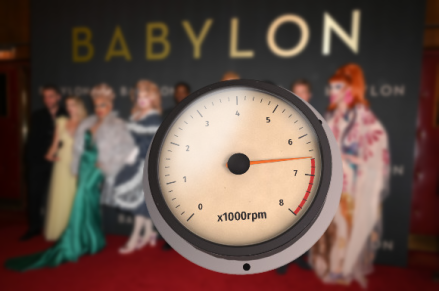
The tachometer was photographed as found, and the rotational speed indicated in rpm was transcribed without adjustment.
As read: 6600 rpm
